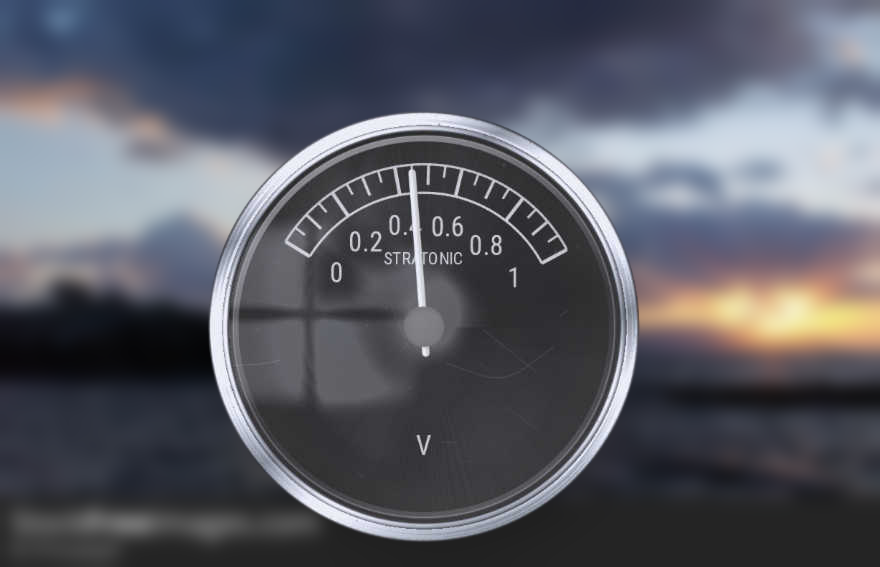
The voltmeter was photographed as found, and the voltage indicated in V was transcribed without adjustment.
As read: 0.45 V
